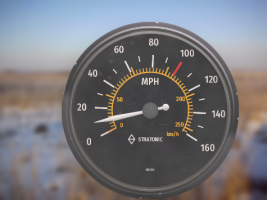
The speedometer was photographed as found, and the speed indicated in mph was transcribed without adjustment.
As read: 10 mph
